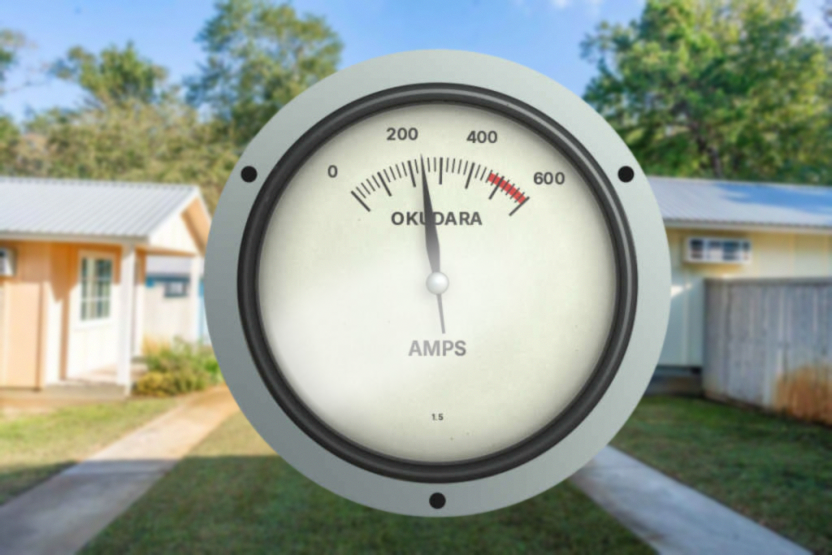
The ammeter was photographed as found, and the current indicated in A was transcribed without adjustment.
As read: 240 A
